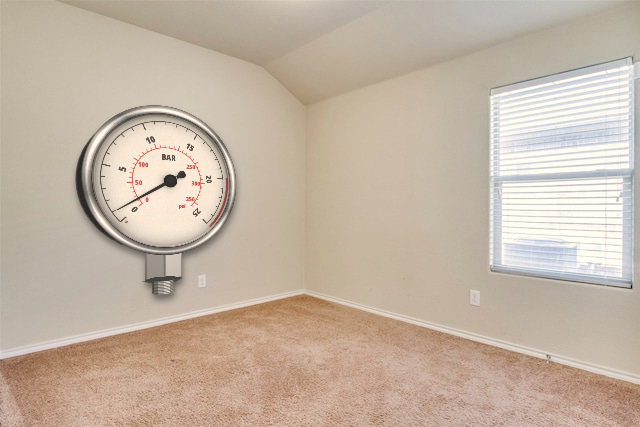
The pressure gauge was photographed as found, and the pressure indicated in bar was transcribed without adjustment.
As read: 1 bar
